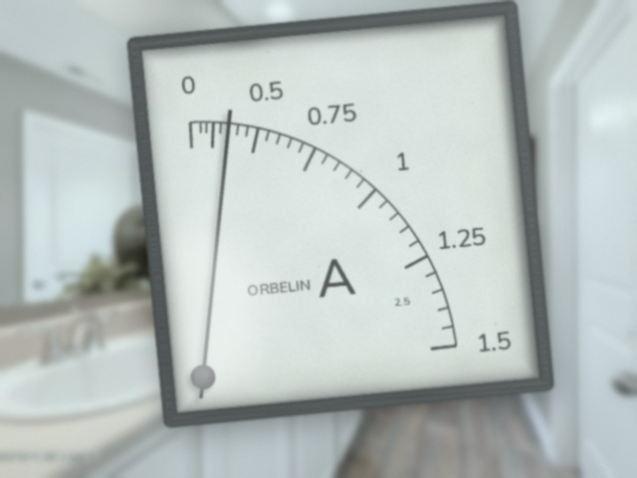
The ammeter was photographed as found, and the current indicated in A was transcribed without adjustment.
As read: 0.35 A
